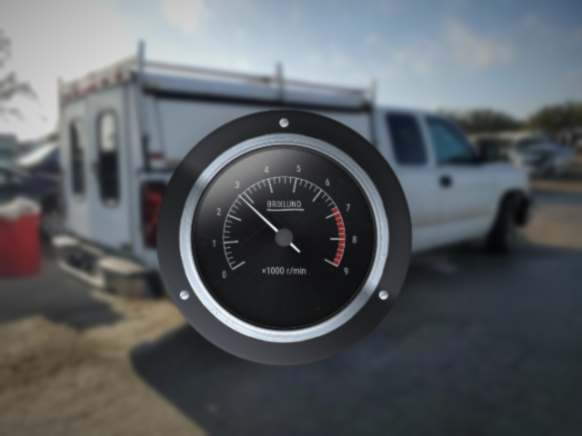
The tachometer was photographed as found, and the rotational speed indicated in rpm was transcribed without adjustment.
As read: 2800 rpm
